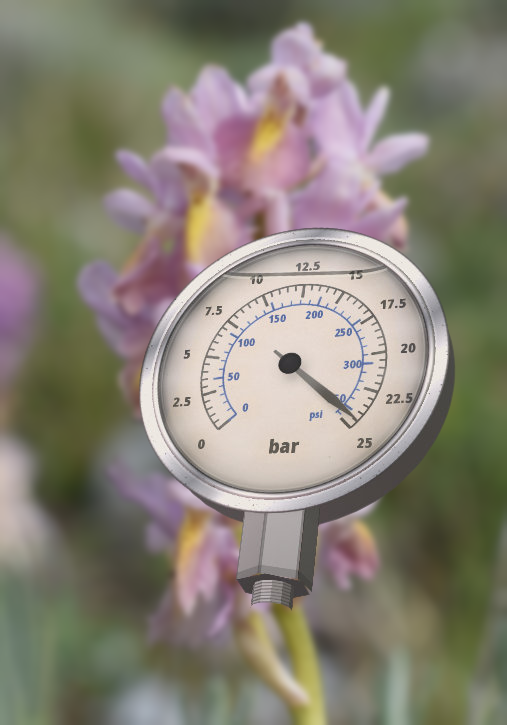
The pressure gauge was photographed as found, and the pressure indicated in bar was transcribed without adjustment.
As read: 24.5 bar
